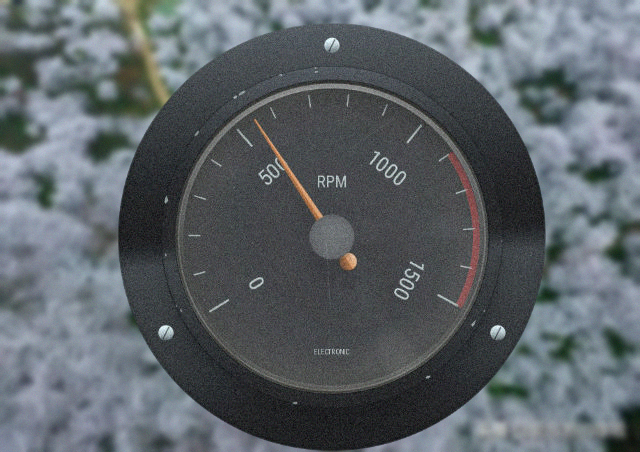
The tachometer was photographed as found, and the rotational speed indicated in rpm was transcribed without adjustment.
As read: 550 rpm
